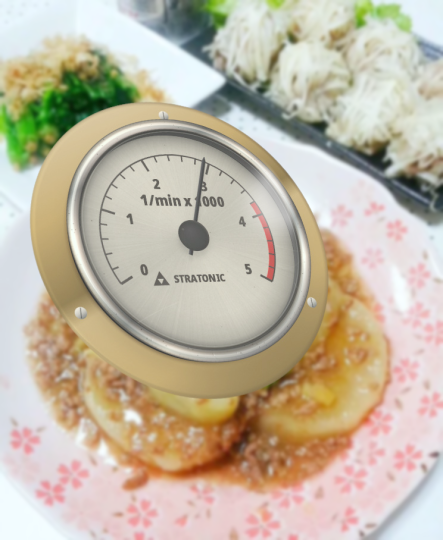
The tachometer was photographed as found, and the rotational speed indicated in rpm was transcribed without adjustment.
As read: 2900 rpm
